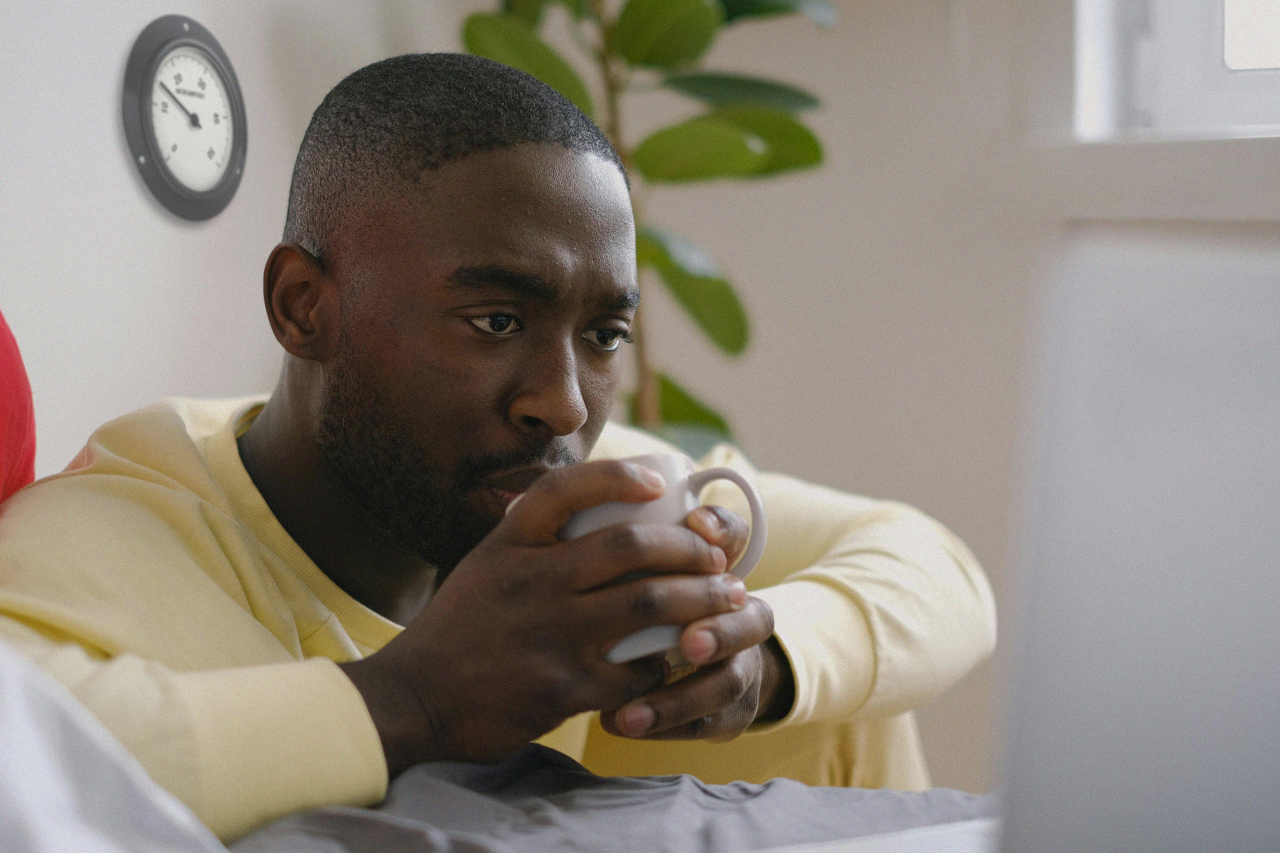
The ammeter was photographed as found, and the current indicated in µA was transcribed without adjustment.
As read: 14 µA
